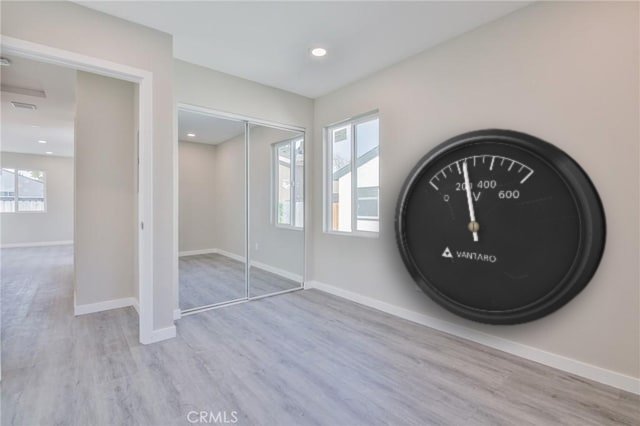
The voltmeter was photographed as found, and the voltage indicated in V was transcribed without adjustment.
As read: 250 V
